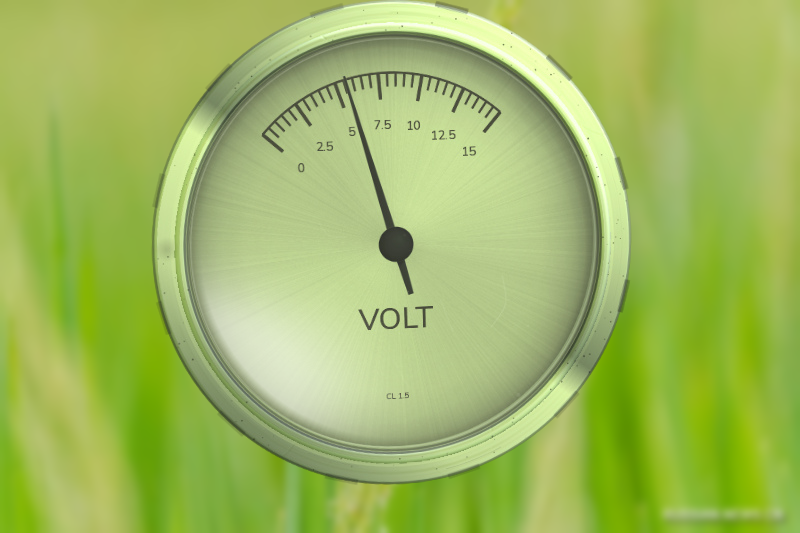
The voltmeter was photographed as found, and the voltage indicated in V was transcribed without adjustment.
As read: 5.5 V
